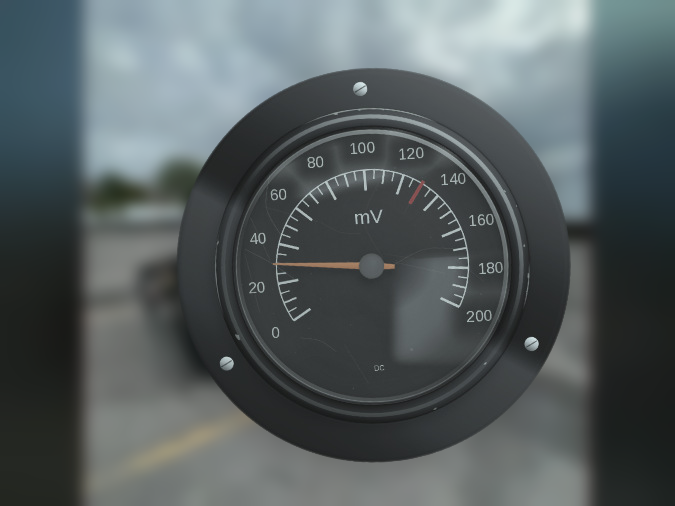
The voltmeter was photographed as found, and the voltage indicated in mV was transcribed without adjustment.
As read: 30 mV
